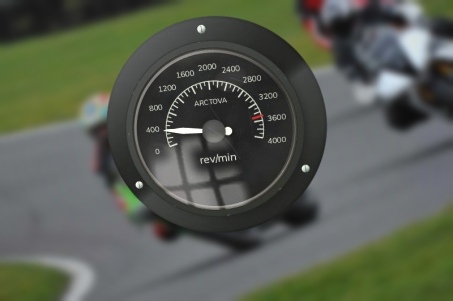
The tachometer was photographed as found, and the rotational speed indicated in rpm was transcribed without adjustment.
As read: 400 rpm
